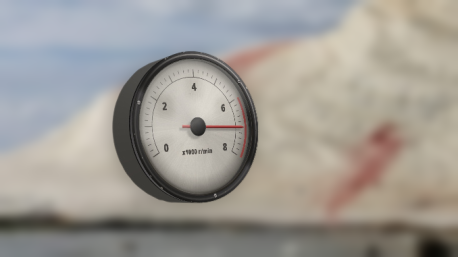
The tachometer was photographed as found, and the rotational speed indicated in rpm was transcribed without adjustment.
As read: 7000 rpm
